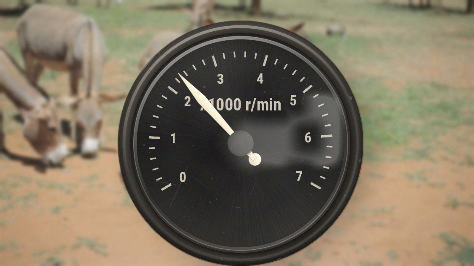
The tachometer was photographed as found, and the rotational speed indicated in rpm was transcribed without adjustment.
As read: 2300 rpm
